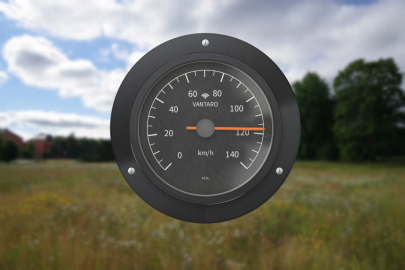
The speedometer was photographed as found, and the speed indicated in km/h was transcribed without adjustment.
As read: 117.5 km/h
